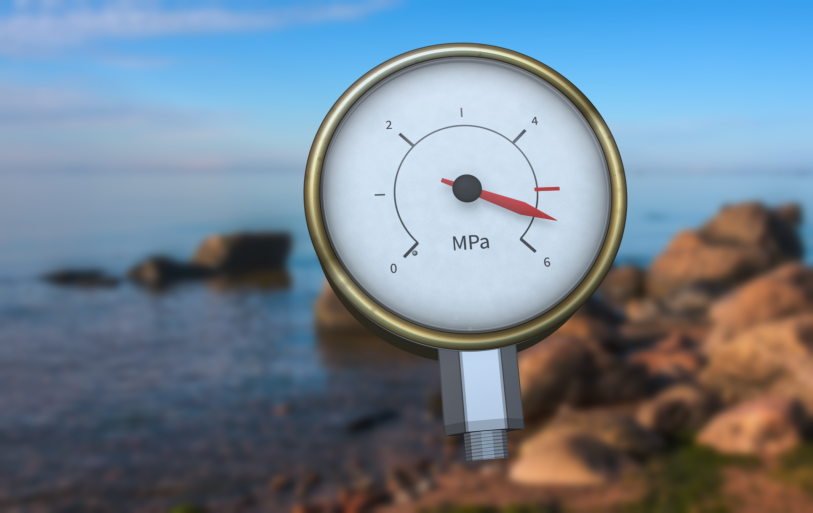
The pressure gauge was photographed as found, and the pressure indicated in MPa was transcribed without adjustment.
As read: 5.5 MPa
